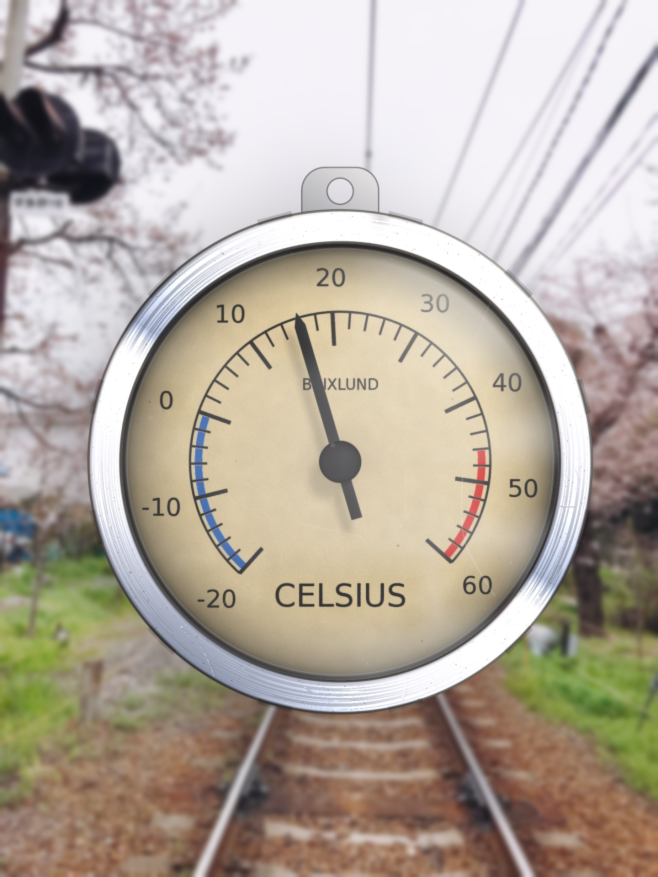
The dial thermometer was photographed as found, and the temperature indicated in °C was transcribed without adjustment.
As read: 16 °C
